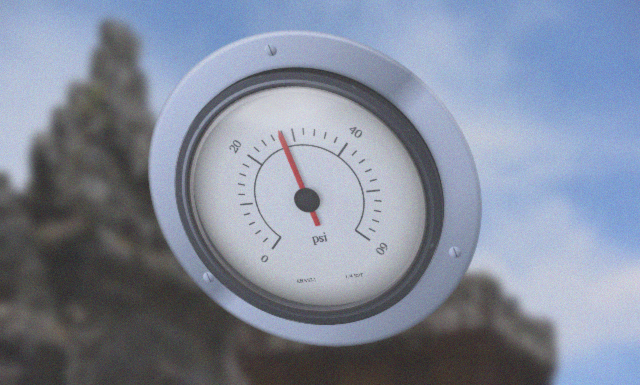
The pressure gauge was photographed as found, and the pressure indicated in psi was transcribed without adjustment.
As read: 28 psi
